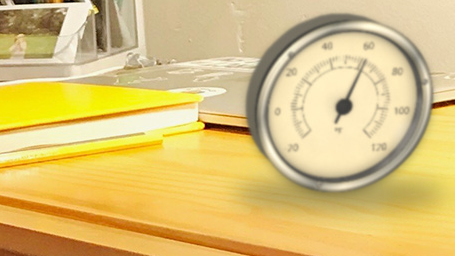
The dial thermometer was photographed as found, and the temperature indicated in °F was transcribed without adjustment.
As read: 60 °F
